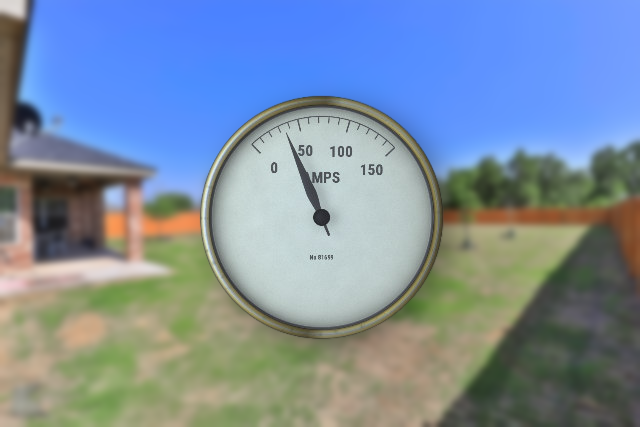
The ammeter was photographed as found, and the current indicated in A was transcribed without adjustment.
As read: 35 A
